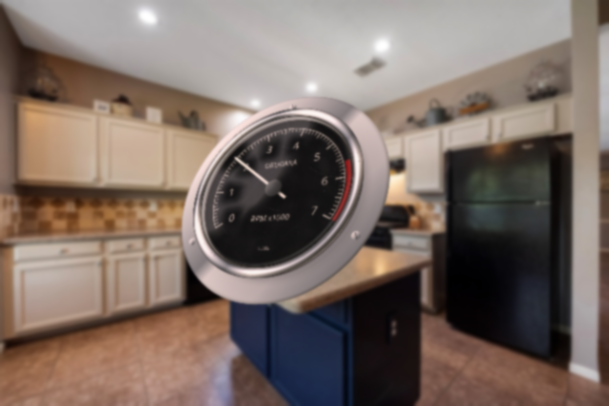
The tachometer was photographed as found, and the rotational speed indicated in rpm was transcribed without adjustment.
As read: 2000 rpm
